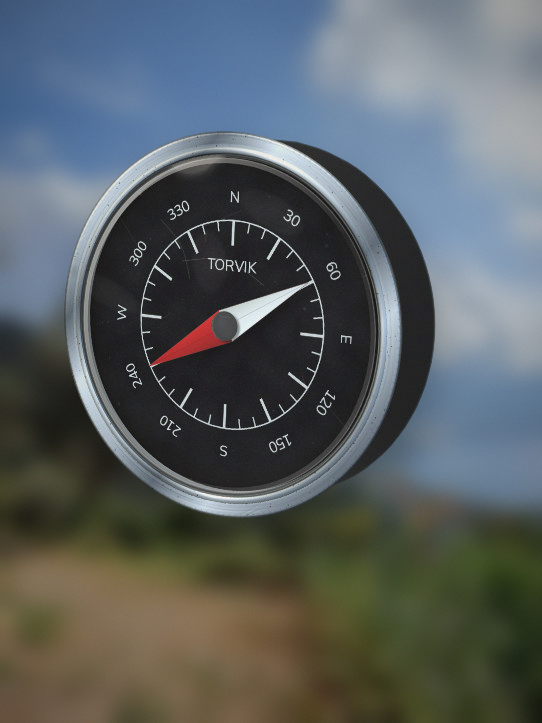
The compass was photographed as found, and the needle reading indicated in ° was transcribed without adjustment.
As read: 240 °
